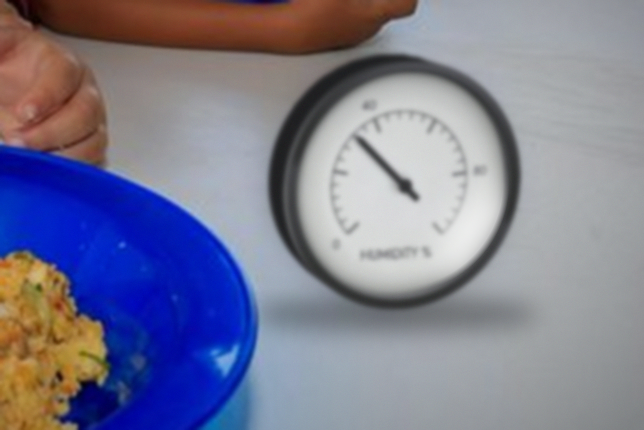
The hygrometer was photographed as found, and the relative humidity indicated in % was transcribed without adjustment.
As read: 32 %
